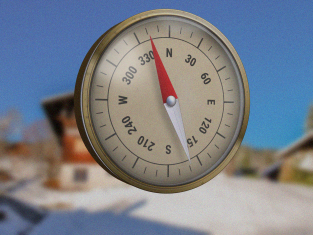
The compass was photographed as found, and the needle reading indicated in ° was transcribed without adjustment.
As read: 340 °
